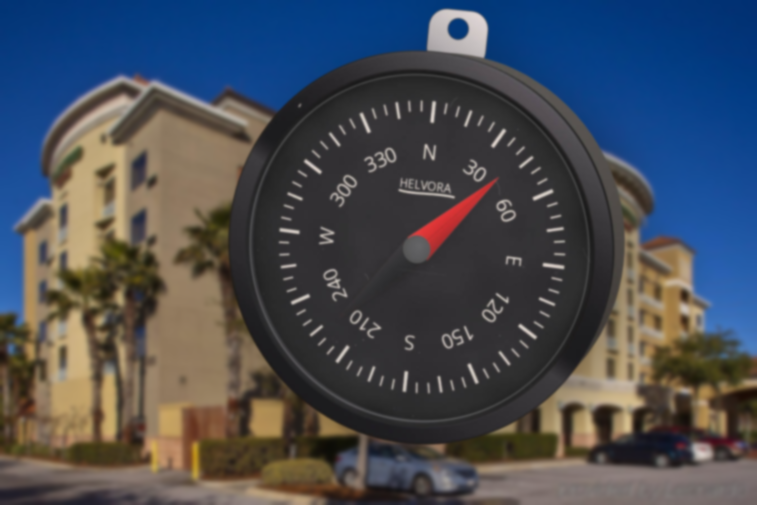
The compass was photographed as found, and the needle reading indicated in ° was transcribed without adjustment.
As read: 42.5 °
